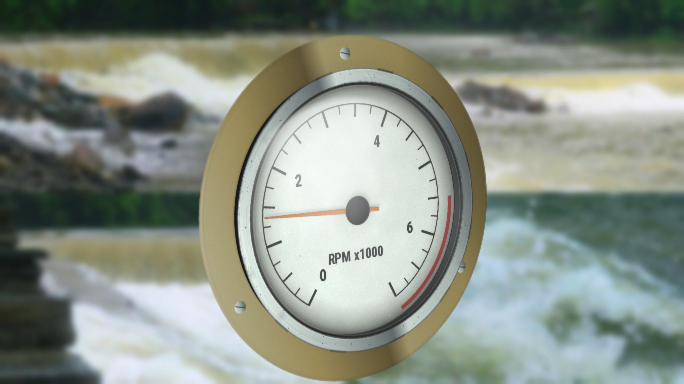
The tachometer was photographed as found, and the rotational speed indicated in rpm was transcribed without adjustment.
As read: 1375 rpm
